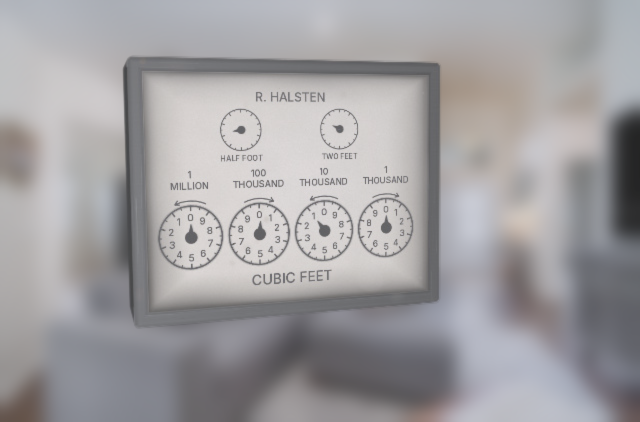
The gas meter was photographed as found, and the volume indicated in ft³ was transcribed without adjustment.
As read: 1000 ft³
